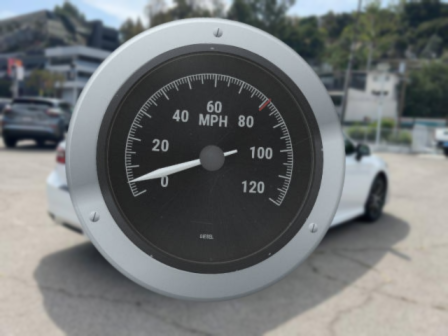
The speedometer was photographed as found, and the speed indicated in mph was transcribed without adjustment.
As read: 5 mph
